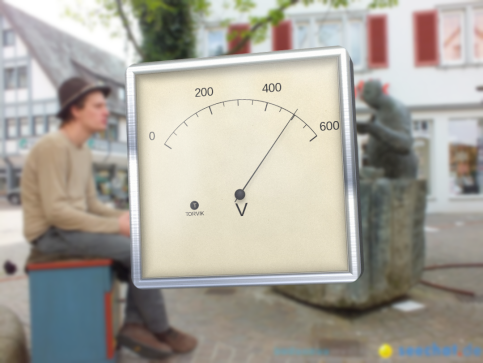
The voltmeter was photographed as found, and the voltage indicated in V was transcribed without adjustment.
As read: 500 V
